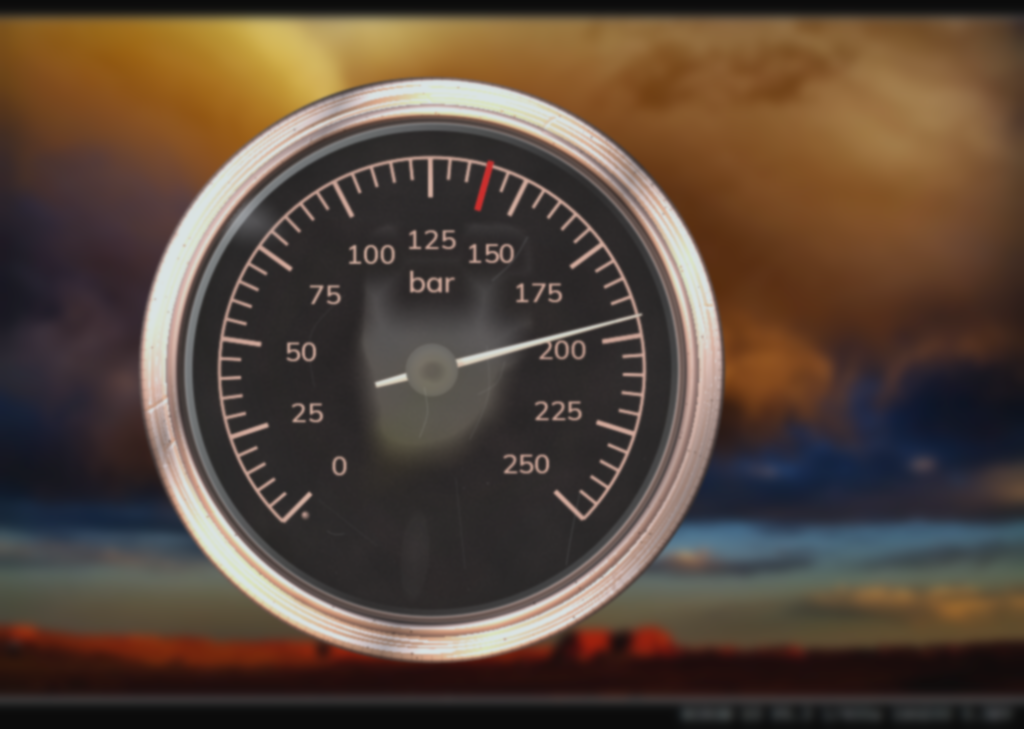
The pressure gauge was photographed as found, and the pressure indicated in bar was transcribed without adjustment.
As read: 195 bar
